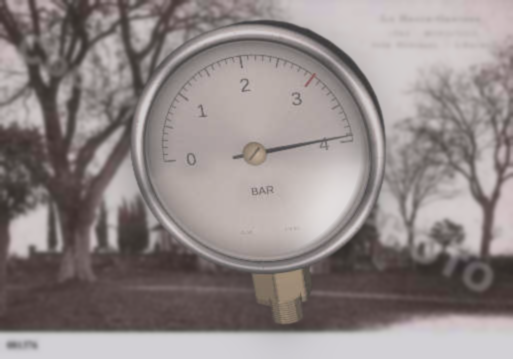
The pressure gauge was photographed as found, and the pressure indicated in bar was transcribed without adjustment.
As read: 3.9 bar
